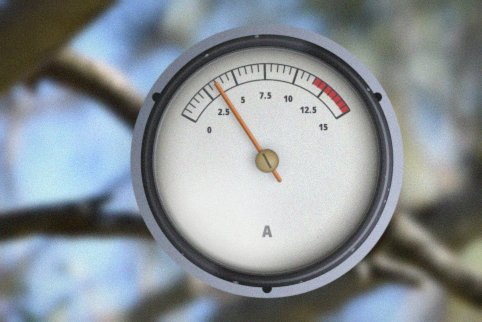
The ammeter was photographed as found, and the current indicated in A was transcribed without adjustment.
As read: 3.5 A
